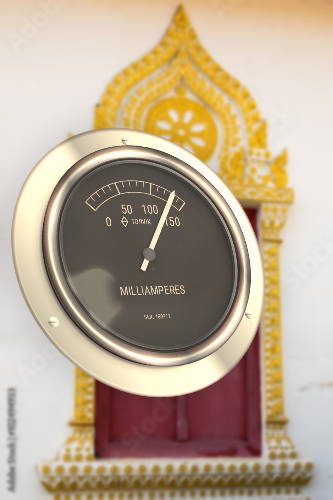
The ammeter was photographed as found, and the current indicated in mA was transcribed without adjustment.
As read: 130 mA
